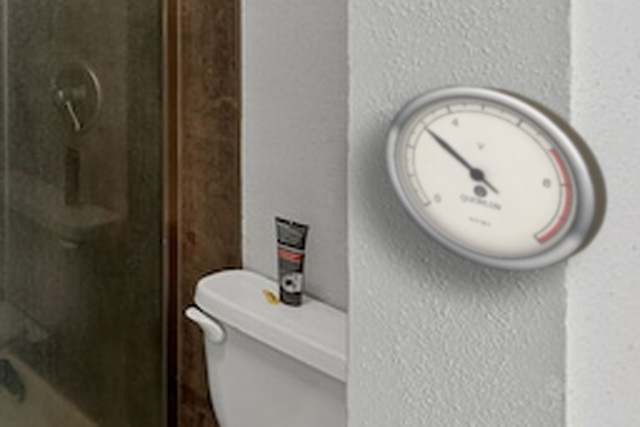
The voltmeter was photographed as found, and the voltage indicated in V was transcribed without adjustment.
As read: 3 V
